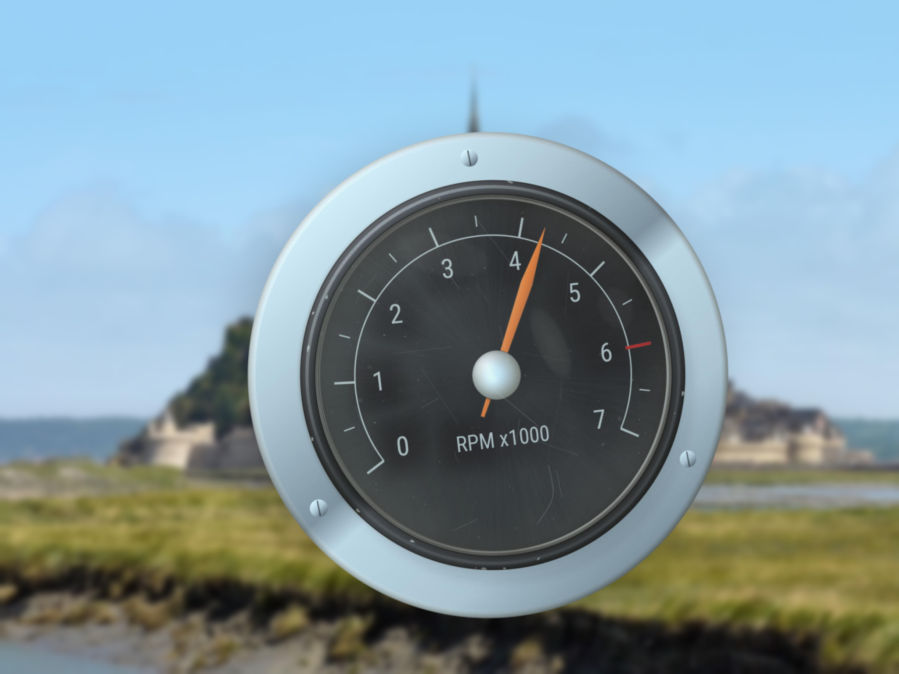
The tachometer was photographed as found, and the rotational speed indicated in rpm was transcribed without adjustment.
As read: 4250 rpm
